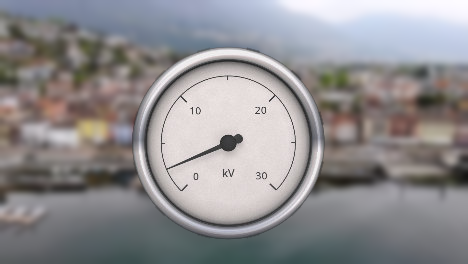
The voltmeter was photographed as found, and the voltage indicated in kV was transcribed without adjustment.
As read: 2.5 kV
